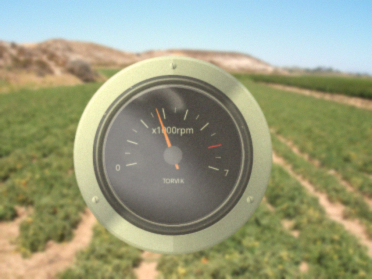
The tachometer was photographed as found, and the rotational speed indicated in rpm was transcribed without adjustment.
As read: 2750 rpm
